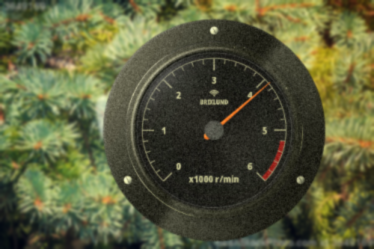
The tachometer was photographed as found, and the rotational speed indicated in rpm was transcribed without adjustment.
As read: 4100 rpm
